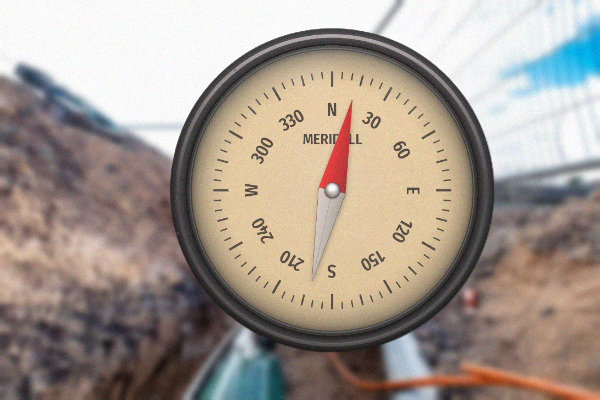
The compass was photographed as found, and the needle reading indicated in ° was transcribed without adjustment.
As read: 12.5 °
